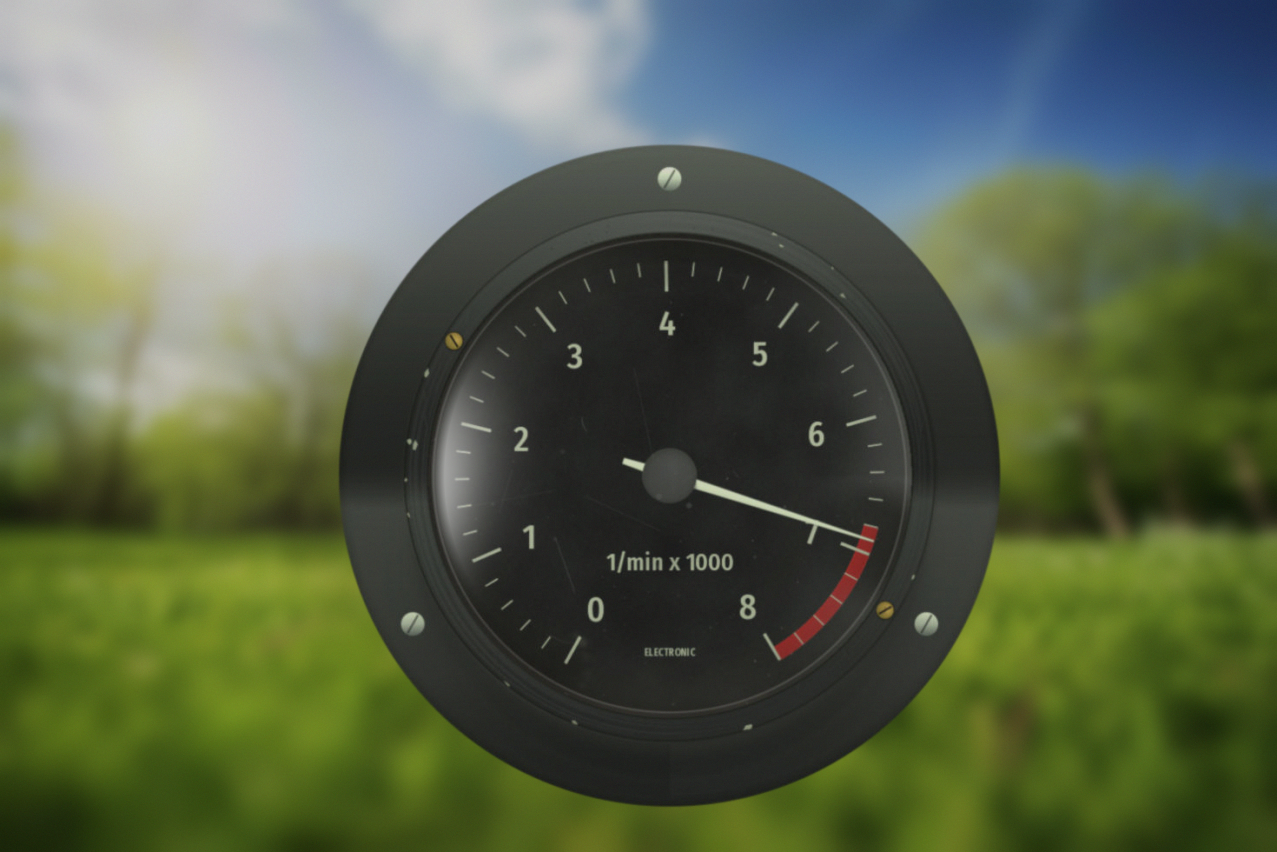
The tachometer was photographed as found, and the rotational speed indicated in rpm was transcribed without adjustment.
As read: 6900 rpm
